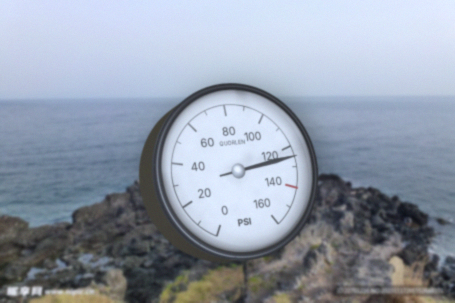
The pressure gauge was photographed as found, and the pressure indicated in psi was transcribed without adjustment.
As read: 125 psi
